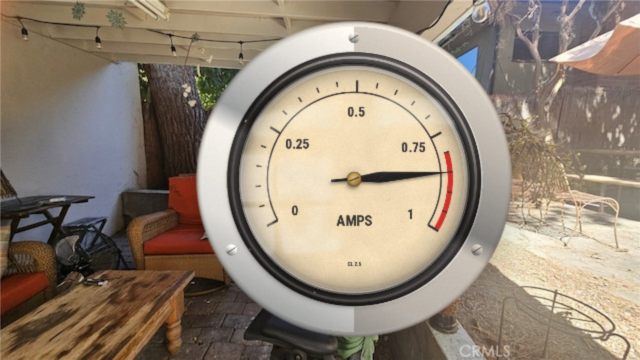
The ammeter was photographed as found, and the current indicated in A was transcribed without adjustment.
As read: 0.85 A
